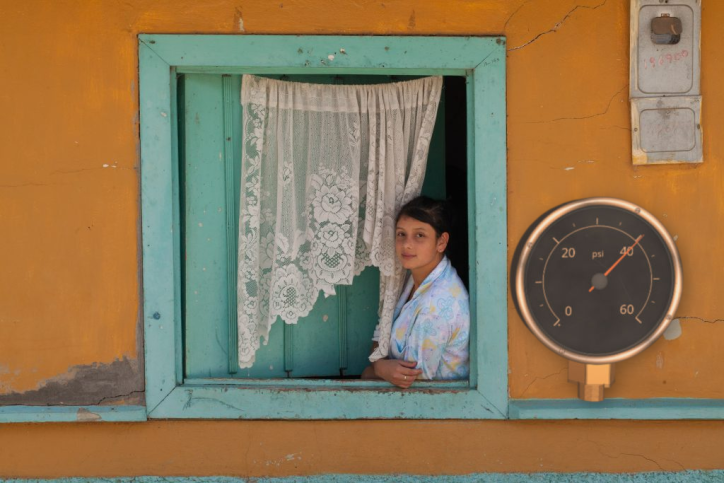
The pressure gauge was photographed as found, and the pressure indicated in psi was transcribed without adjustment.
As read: 40 psi
